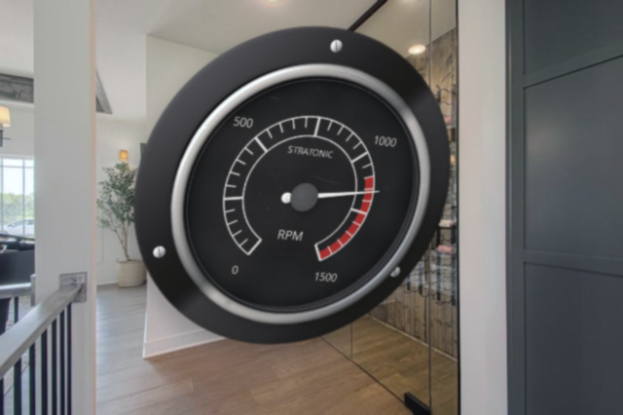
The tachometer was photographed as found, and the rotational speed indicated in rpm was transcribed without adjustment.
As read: 1150 rpm
